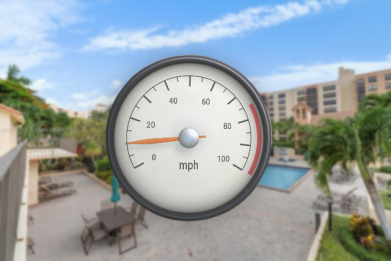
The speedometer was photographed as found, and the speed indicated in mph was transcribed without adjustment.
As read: 10 mph
